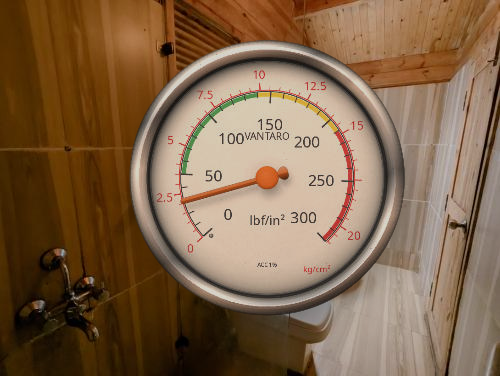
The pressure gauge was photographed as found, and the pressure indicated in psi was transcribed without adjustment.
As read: 30 psi
